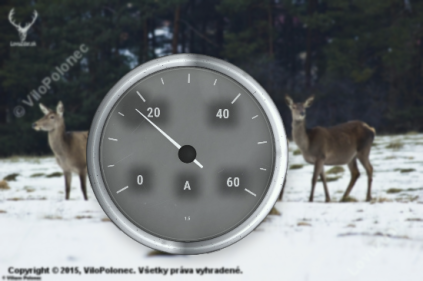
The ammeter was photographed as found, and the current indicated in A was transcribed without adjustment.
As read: 17.5 A
